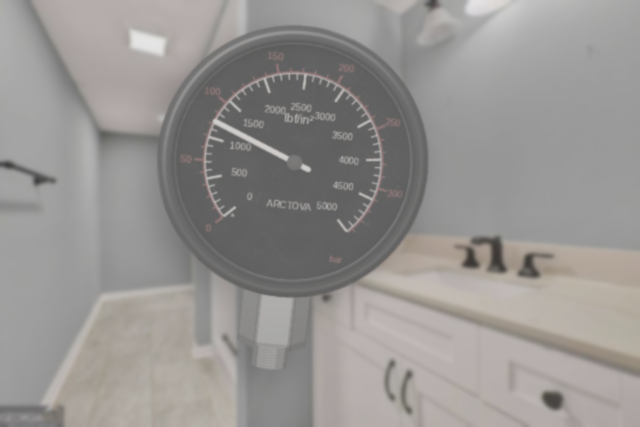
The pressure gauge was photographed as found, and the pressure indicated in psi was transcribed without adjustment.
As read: 1200 psi
